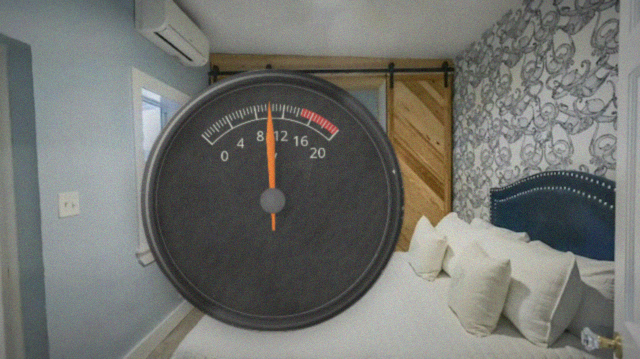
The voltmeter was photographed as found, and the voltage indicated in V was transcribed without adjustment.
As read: 10 V
